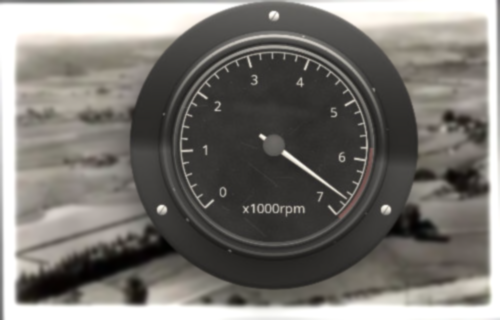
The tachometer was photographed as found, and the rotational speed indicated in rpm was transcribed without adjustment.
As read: 6700 rpm
